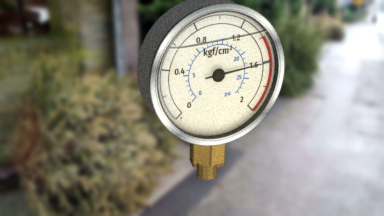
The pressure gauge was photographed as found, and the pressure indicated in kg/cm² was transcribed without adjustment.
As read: 1.6 kg/cm²
